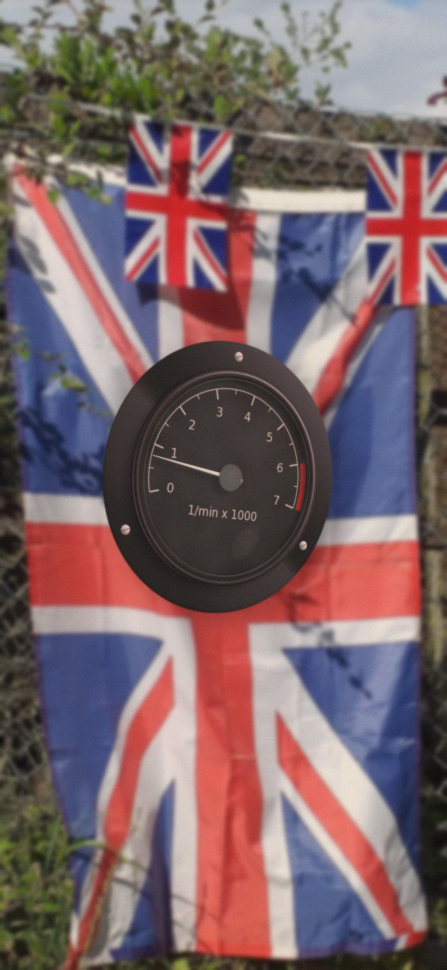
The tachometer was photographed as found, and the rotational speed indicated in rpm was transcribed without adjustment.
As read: 750 rpm
